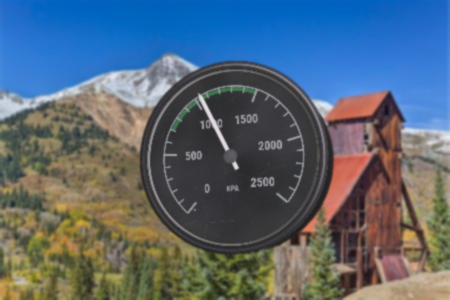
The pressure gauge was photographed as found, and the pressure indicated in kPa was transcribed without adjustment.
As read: 1050 kPa
